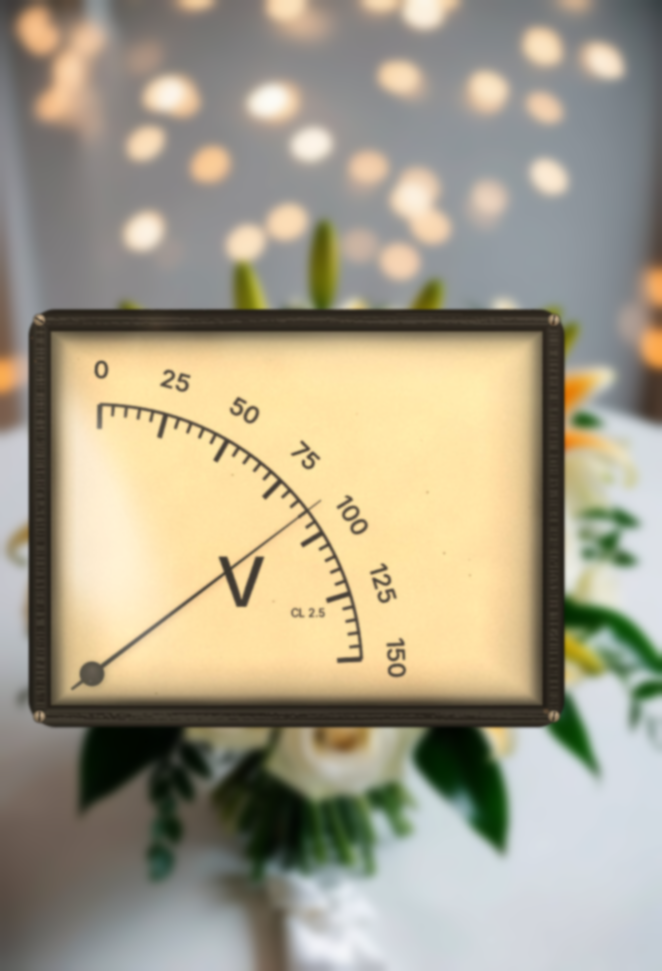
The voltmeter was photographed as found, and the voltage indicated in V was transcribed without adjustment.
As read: 90 V
